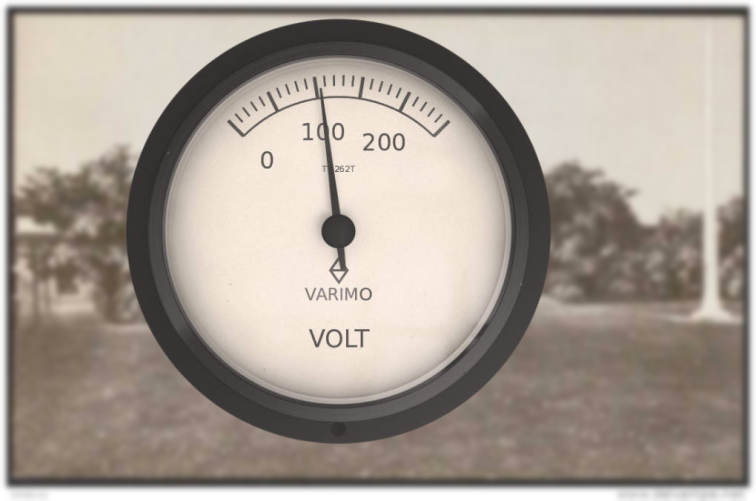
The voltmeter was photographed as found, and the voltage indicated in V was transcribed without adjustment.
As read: 105 V
